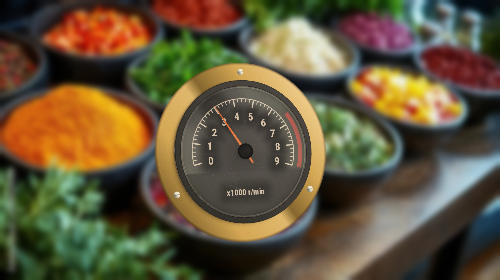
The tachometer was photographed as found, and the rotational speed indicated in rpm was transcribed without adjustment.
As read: 3000 rpm
